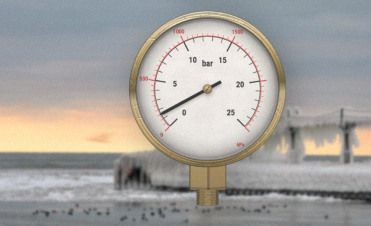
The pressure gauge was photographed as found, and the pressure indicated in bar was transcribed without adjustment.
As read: 1.5 bar
